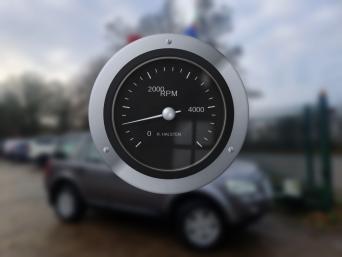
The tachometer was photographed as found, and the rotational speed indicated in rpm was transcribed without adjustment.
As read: 600 rpm
